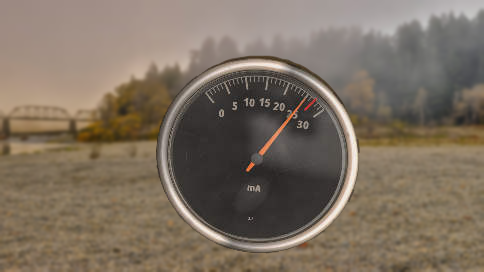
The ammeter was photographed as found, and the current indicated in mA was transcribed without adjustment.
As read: 25 mA
